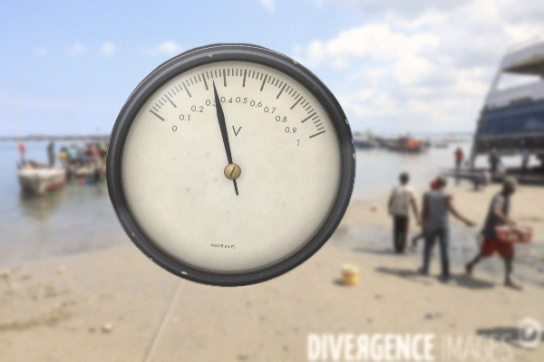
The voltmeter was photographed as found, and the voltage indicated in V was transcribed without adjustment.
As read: 0.34 V
